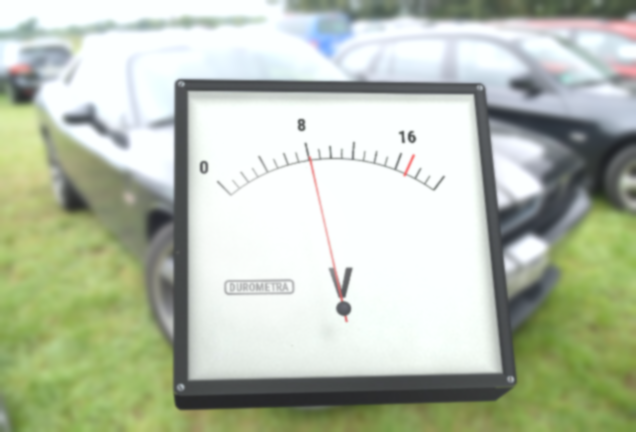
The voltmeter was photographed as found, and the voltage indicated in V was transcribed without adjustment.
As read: 8 V
